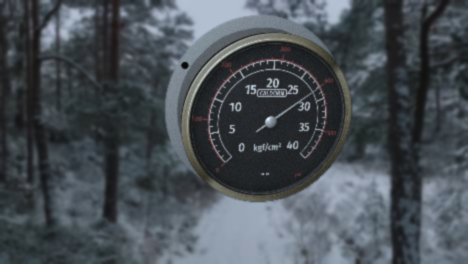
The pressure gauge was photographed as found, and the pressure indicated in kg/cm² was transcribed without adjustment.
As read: 28 kg/cm²
